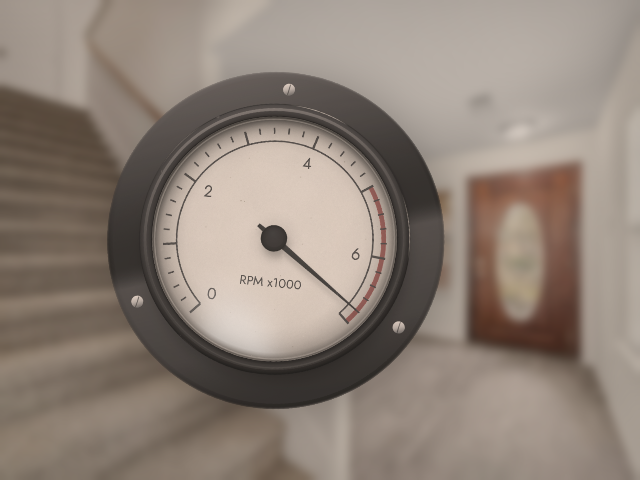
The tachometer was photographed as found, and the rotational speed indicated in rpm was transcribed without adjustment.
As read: 6800 rpm
